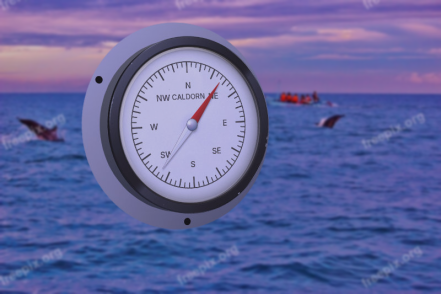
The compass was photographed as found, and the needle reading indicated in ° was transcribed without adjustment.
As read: 40 °
